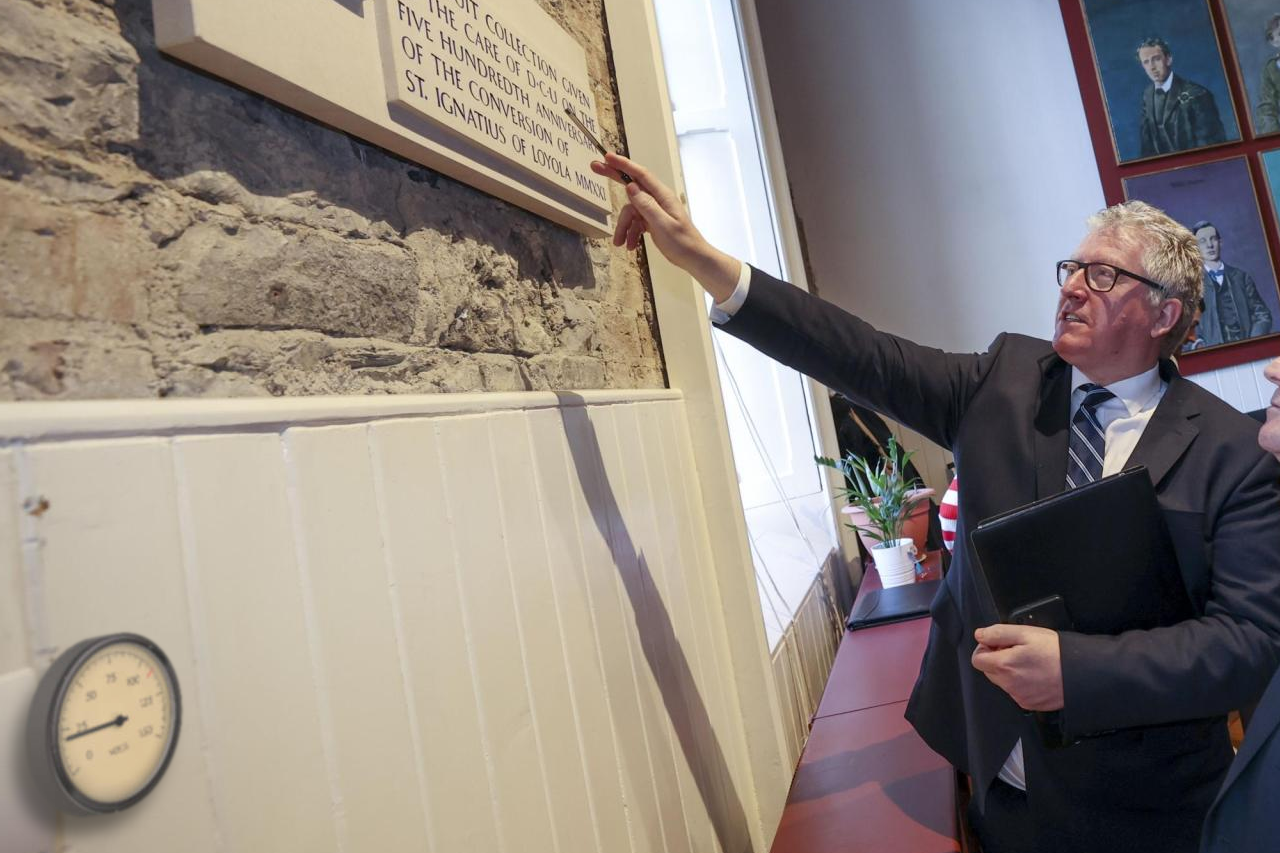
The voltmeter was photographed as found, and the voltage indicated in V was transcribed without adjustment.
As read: 20 V
